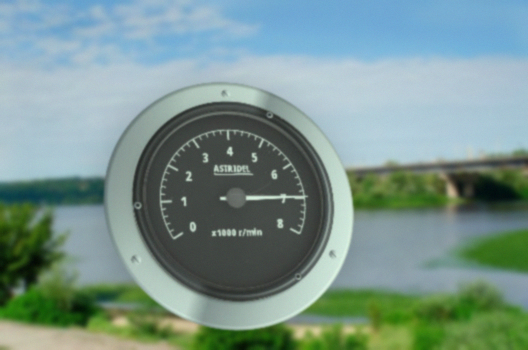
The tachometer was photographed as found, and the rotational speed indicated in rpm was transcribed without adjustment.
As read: 7000 rpm
